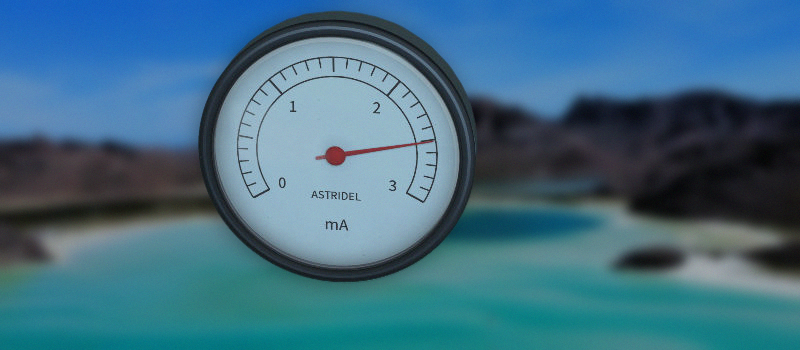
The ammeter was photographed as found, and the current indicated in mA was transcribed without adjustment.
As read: 2.5 mA
